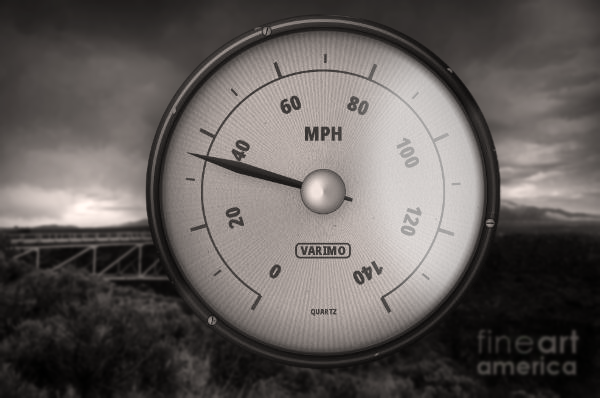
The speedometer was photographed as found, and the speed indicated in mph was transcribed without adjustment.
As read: 35 mph
